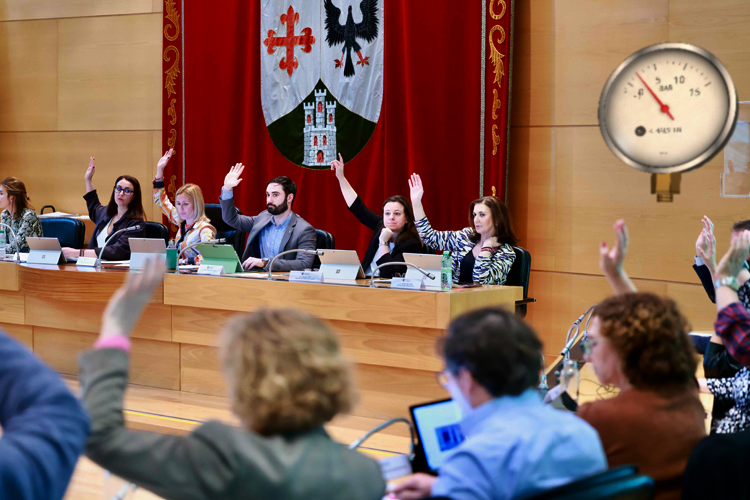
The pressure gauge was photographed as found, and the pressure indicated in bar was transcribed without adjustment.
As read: 2 bar
